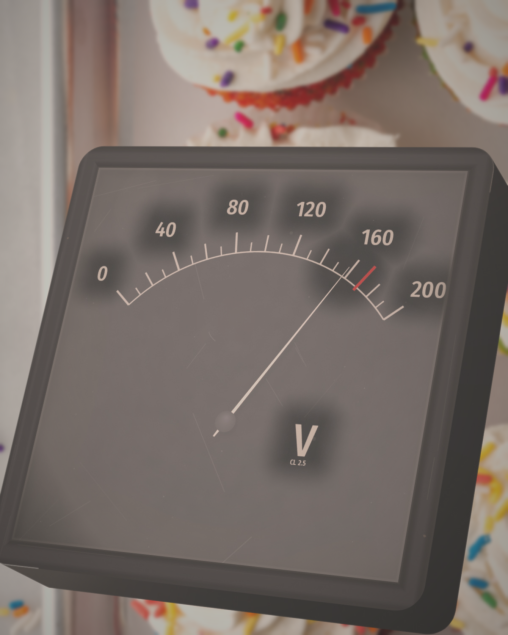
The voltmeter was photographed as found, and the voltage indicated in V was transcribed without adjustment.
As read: 160 V
